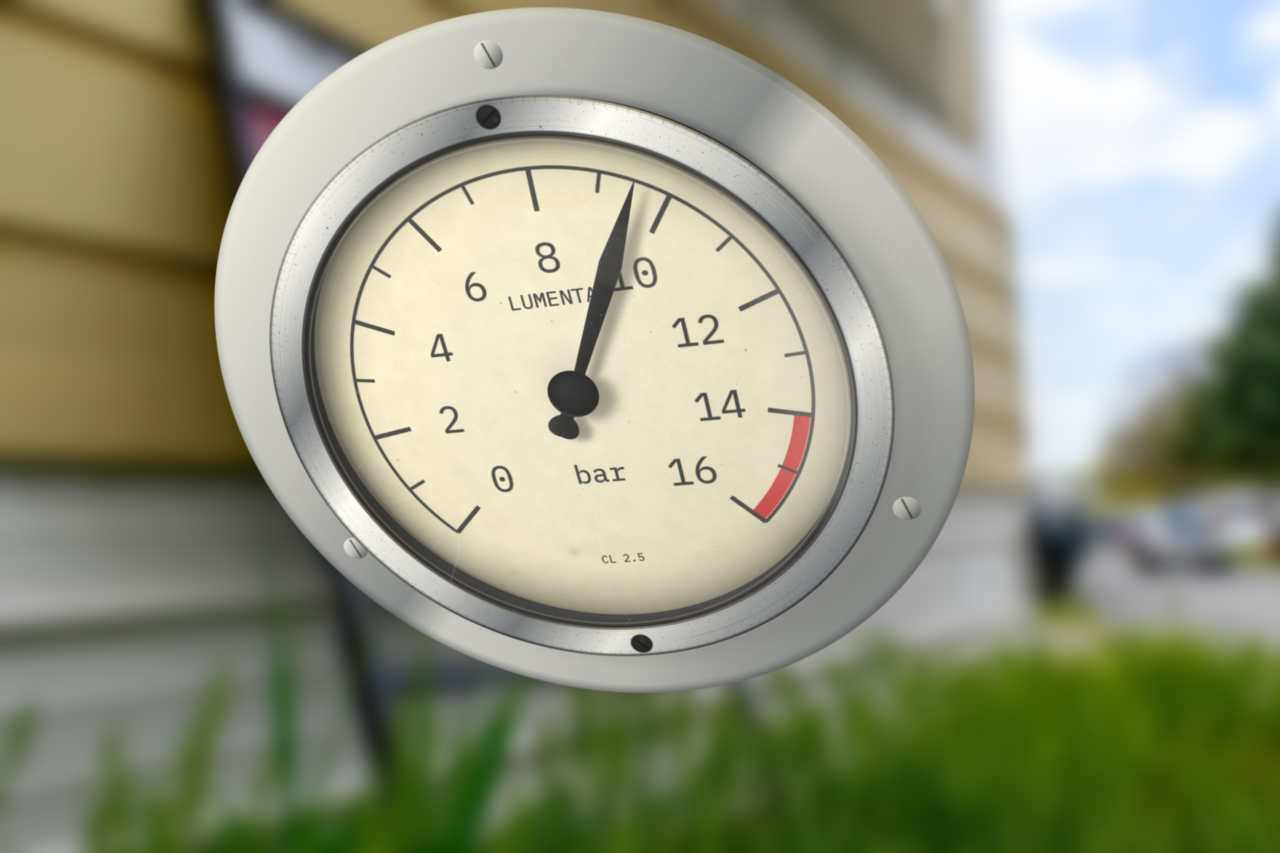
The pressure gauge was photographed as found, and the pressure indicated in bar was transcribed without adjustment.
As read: 9.5 bar
